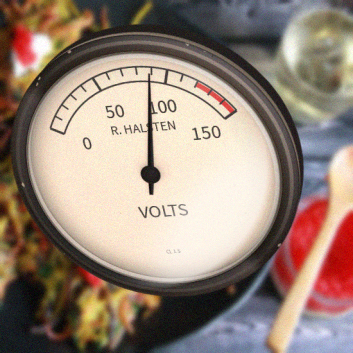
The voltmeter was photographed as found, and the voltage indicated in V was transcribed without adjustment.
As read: 90 V
